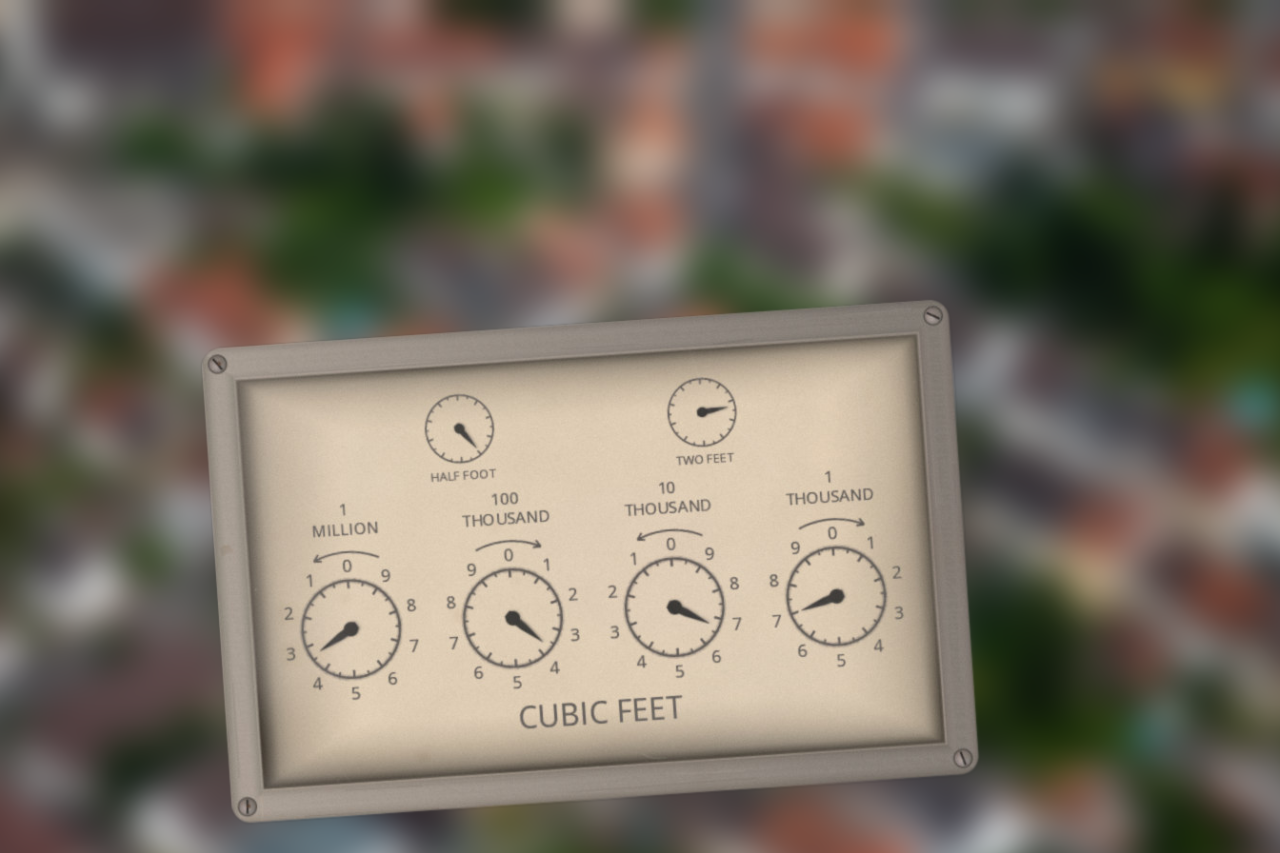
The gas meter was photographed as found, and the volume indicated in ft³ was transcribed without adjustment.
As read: 336700 ft³
